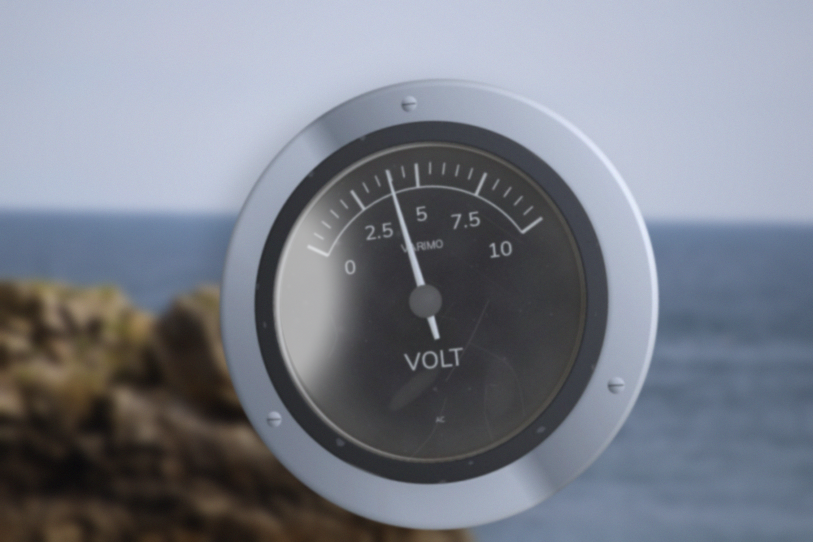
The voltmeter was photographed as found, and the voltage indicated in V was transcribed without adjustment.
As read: 4 V
